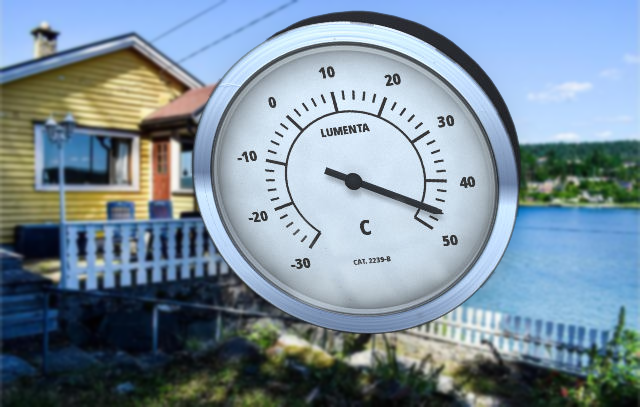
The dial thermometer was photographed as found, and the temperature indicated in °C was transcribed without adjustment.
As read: 46 °C
